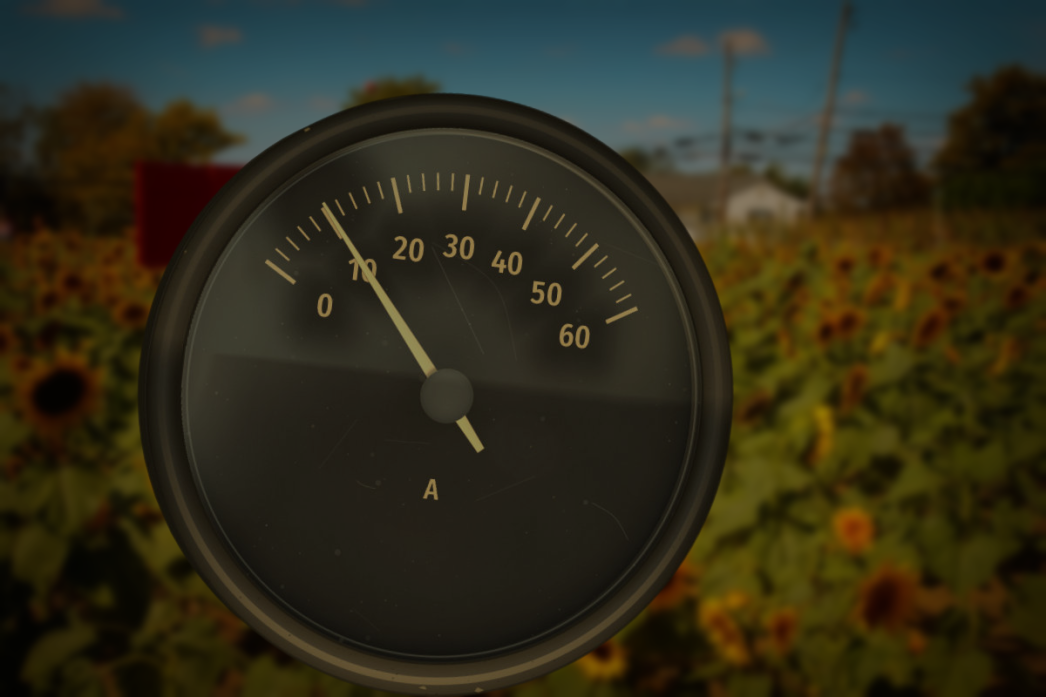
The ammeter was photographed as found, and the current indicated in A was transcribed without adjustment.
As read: 10 A
